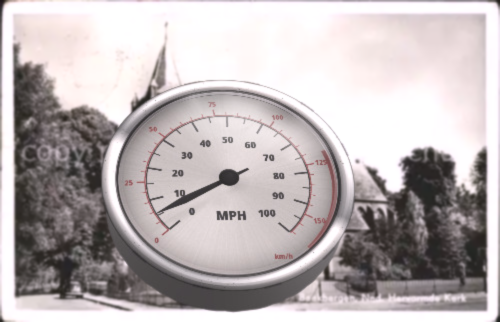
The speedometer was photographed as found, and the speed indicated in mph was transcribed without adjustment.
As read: 5 mph
